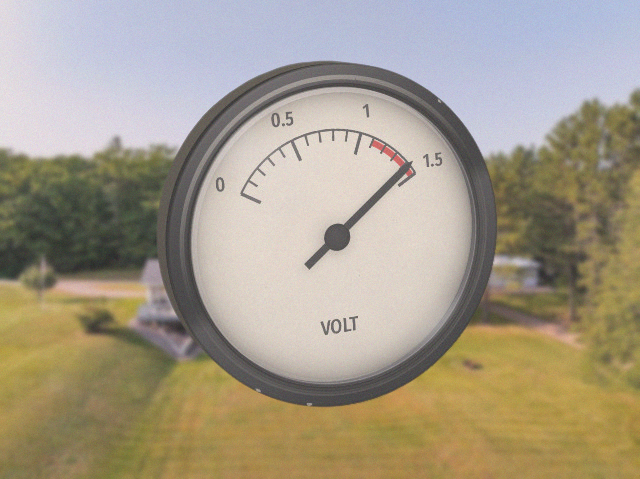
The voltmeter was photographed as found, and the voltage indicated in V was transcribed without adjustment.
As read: 1.4 V
